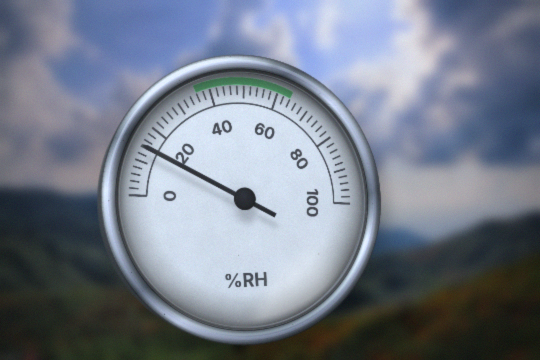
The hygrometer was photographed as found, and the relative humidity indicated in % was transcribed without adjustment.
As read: 14 %
